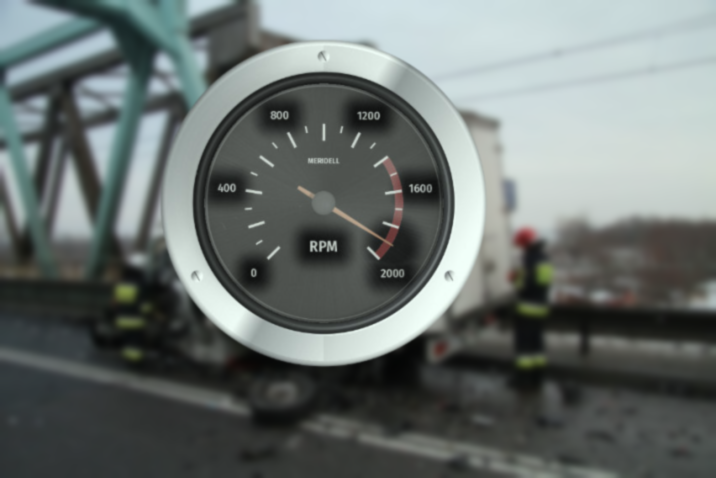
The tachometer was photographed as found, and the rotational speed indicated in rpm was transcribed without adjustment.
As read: 1900 rpm
